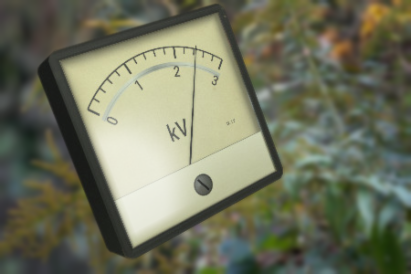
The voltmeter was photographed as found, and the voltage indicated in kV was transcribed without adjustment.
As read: 2.4 kV
